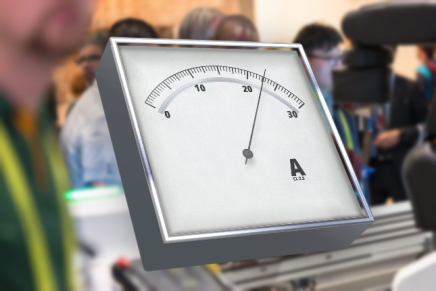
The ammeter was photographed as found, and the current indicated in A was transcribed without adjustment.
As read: 22.5 A
